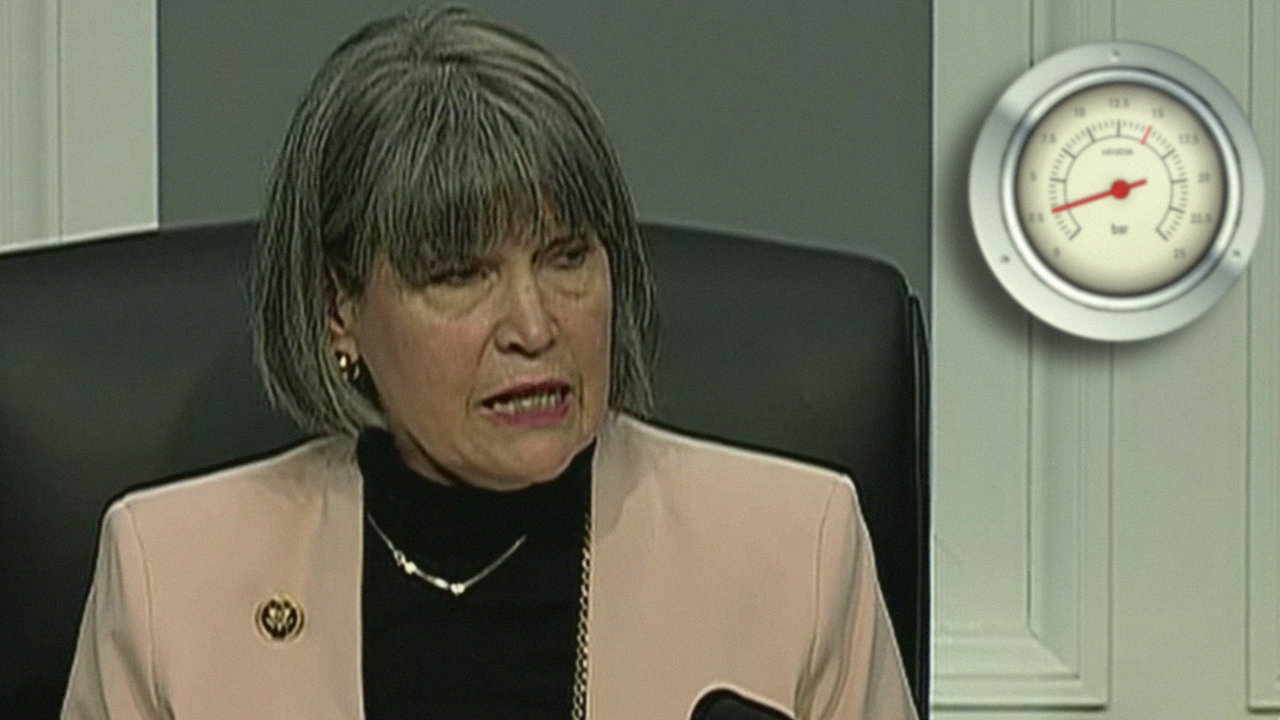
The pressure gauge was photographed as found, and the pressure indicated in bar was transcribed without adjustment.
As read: 2.5 bar
